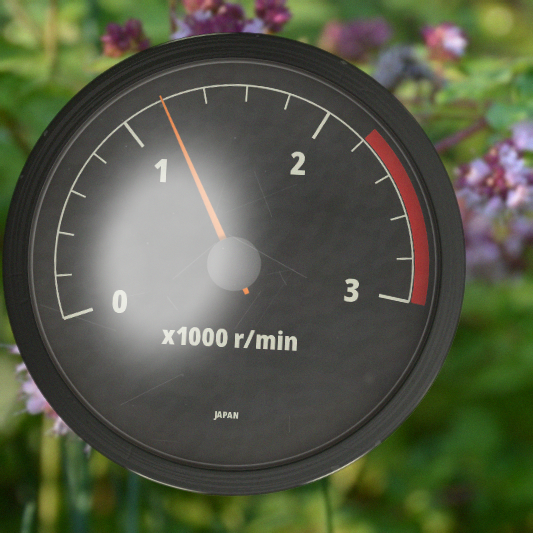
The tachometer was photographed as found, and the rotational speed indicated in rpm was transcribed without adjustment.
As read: 1200 rpm
